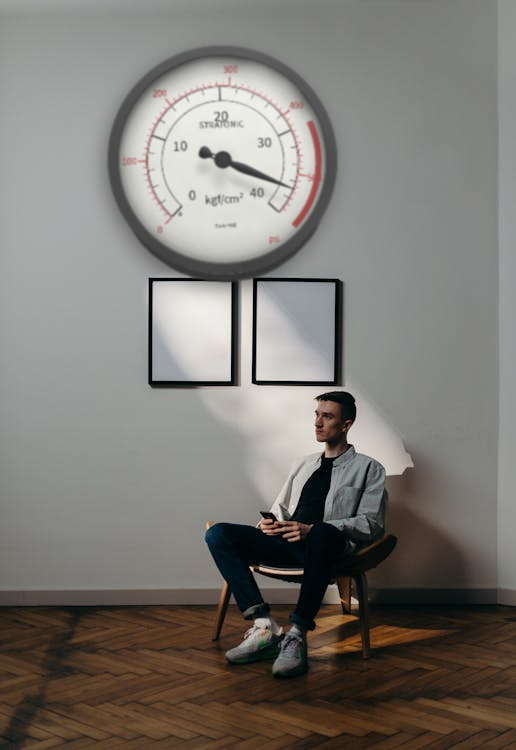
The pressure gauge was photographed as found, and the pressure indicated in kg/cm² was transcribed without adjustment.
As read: 37 kg/cm²
